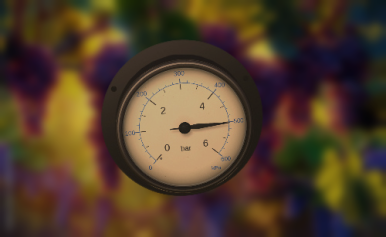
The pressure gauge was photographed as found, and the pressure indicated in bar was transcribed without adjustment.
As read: 5 bar
